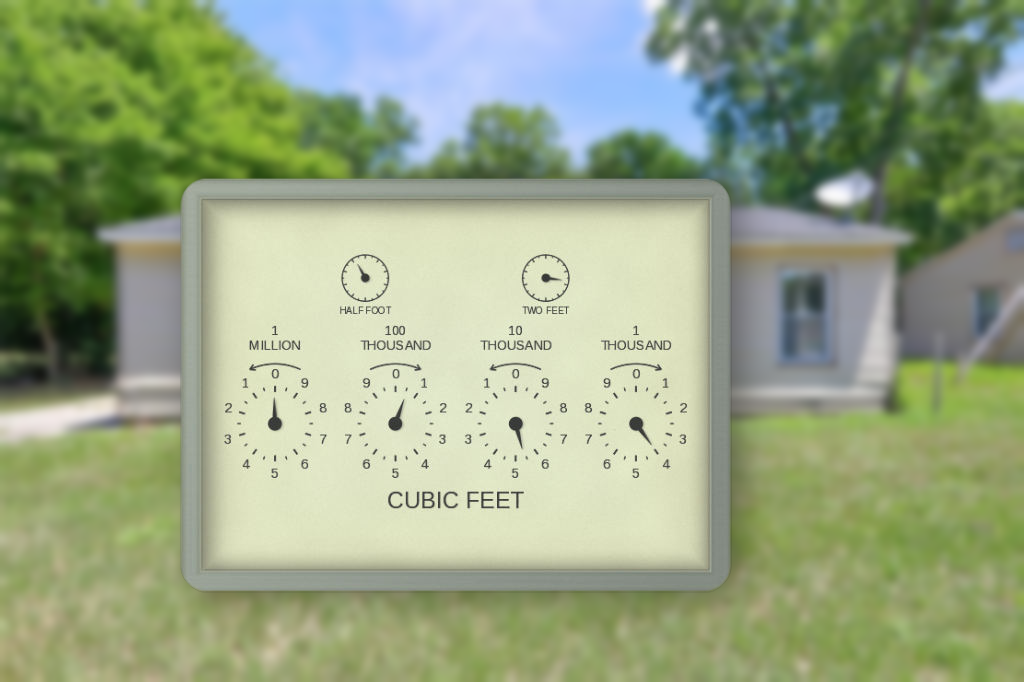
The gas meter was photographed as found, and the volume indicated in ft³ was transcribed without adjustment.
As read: 5400 ft³
